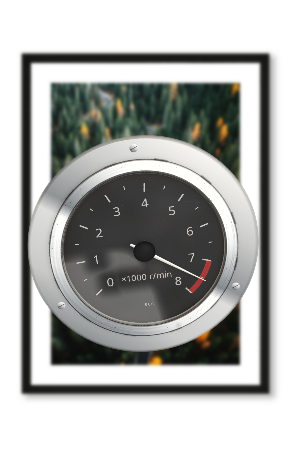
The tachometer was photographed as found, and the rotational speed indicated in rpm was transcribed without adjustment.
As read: 7500 rpm
